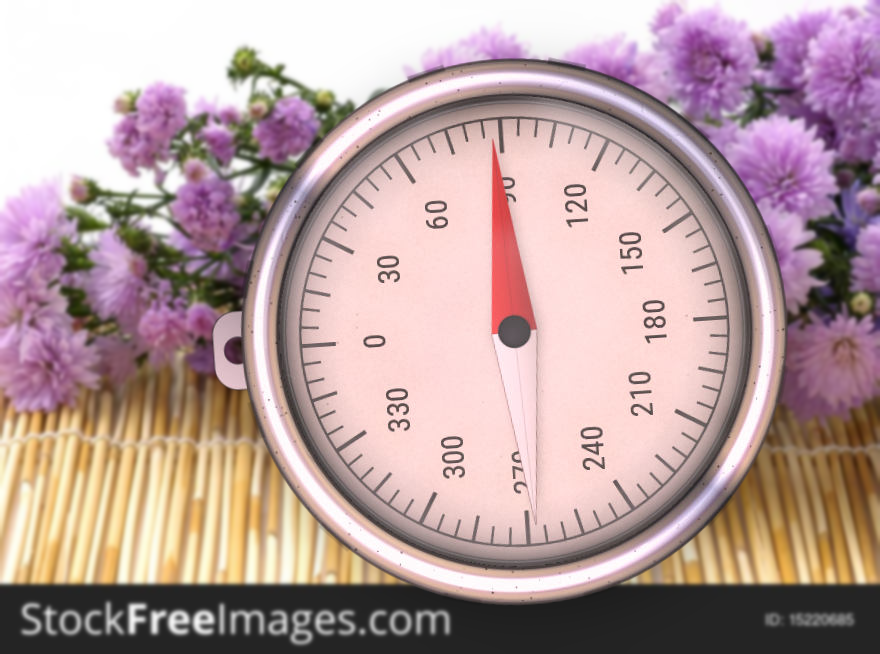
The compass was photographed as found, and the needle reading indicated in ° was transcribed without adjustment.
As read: 87.5 °
